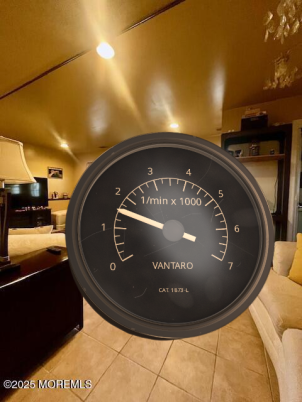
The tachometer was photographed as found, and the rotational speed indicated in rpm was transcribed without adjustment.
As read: 1500 rpm
